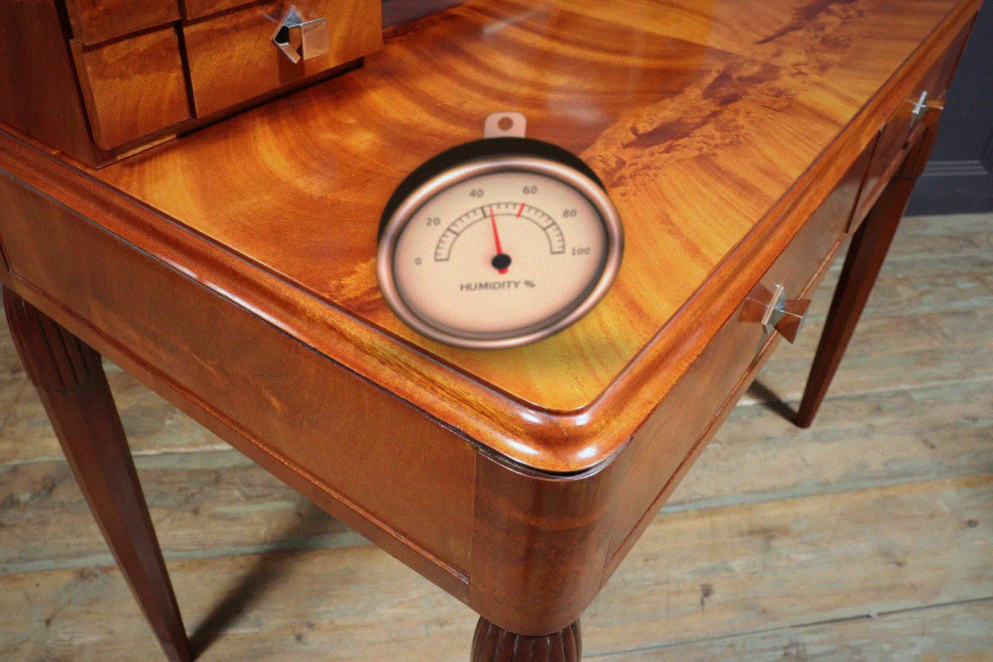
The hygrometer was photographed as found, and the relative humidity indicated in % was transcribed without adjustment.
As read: 44 %
